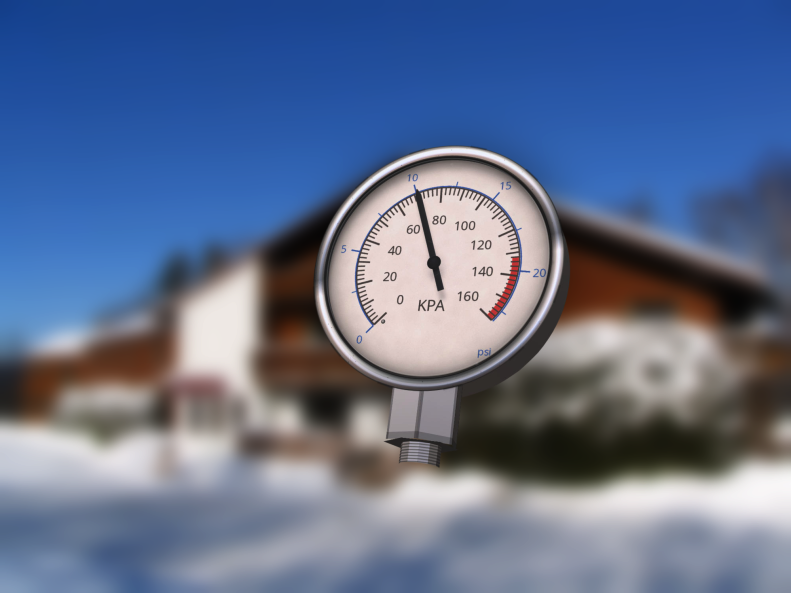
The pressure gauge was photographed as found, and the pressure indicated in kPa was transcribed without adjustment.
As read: 70 kPa
